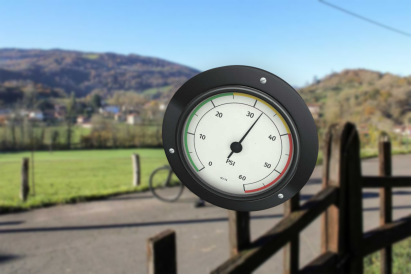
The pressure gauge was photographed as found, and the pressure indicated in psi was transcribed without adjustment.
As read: 32.5 psi
